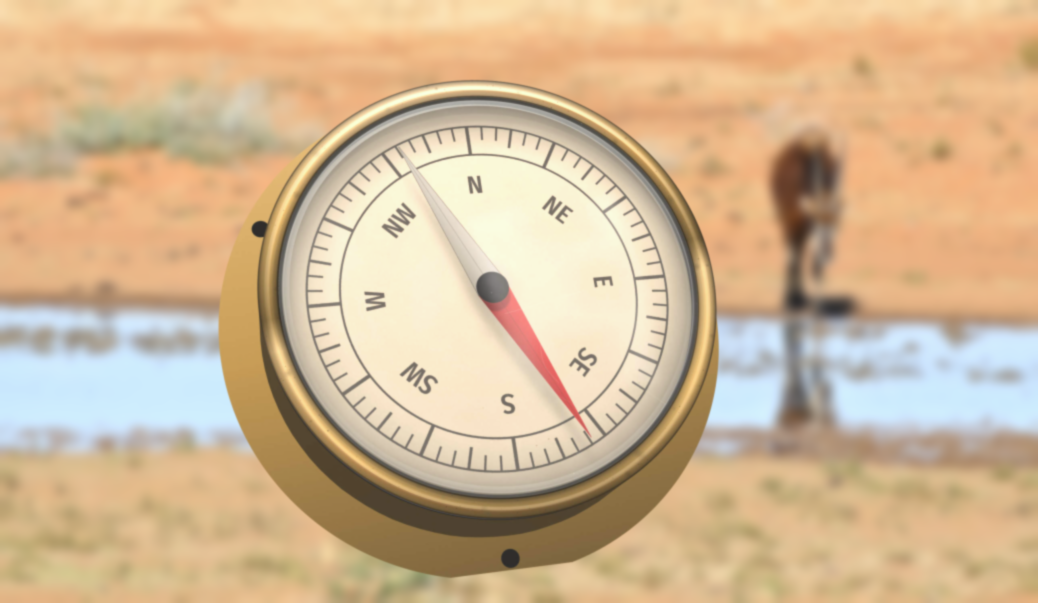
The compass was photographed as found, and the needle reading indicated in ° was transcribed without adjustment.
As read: 155 °
